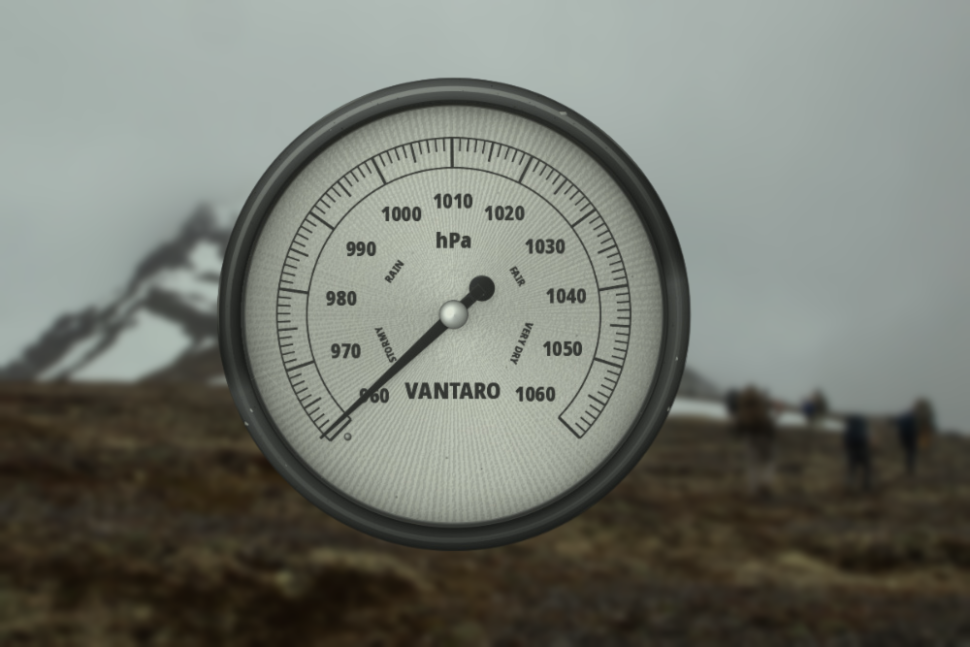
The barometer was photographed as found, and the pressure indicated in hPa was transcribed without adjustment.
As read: 961 hPa
